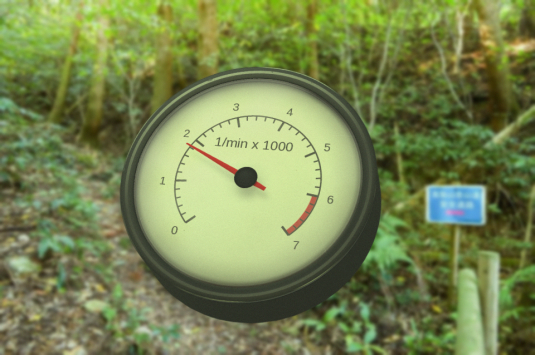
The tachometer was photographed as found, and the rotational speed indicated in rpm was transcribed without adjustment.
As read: 1800 rpm
